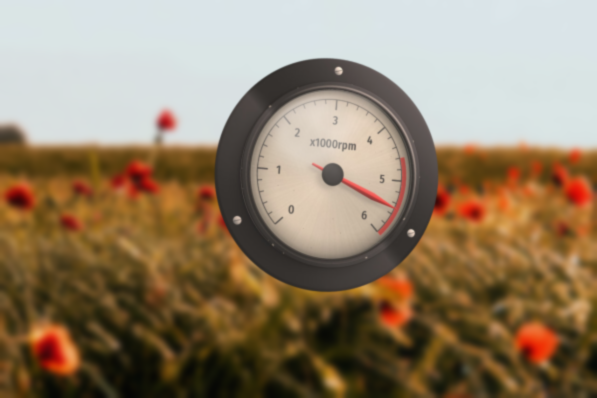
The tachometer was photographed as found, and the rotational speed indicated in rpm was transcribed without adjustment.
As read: 5500 rpm
